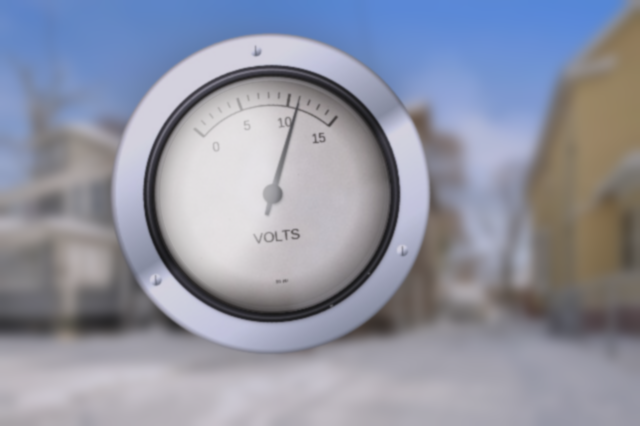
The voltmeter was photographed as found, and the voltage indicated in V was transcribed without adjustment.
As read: 11 V
